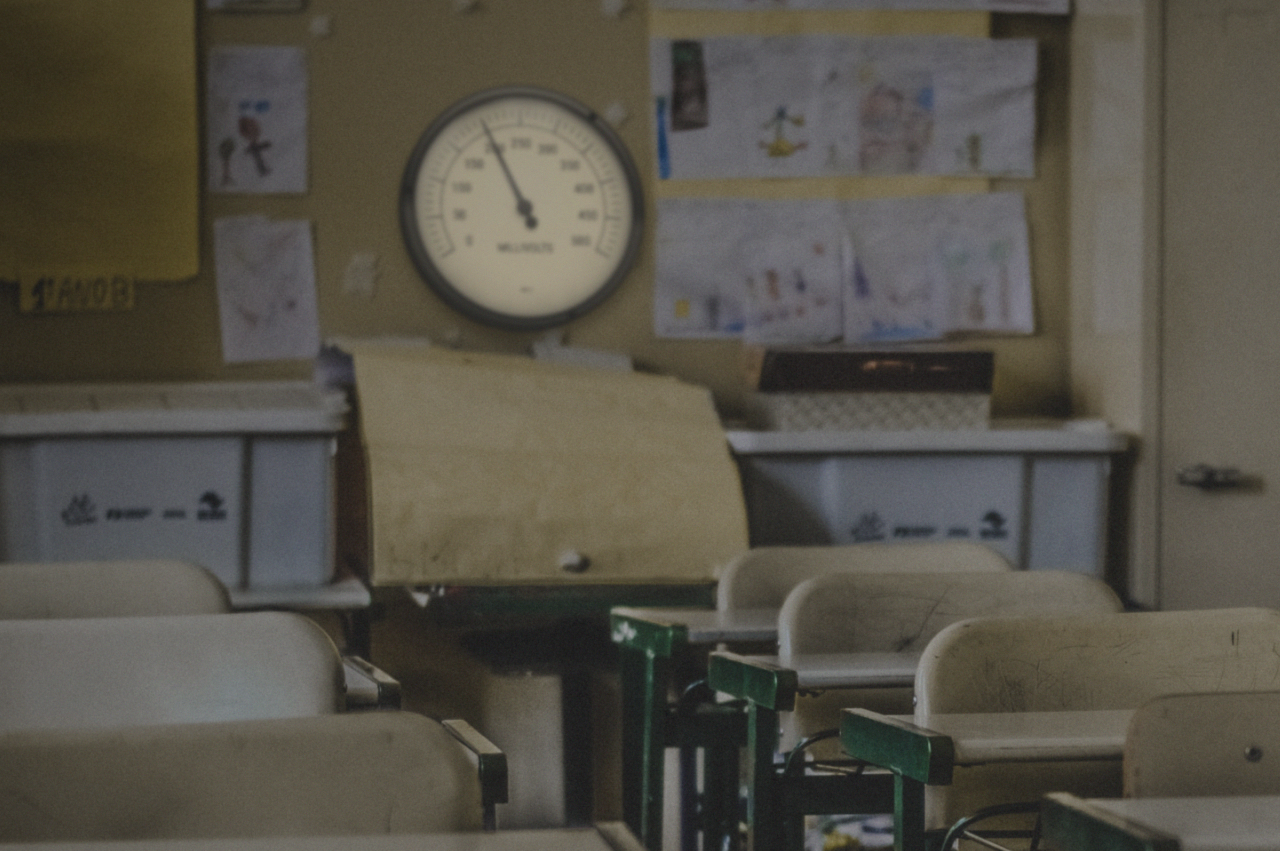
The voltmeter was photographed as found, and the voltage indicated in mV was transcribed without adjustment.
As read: 200 mV
